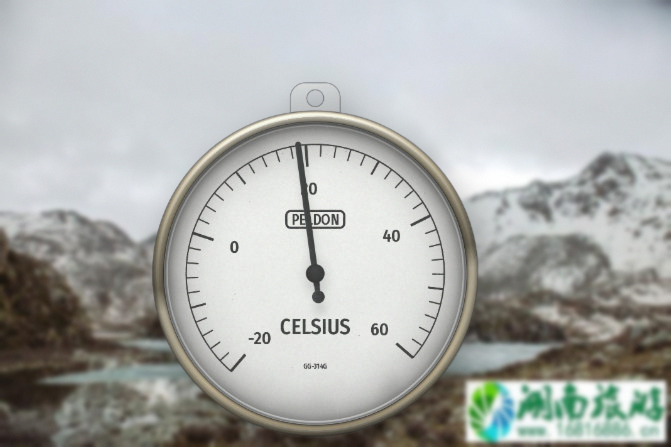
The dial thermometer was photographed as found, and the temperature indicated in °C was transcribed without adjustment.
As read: 19 °C
